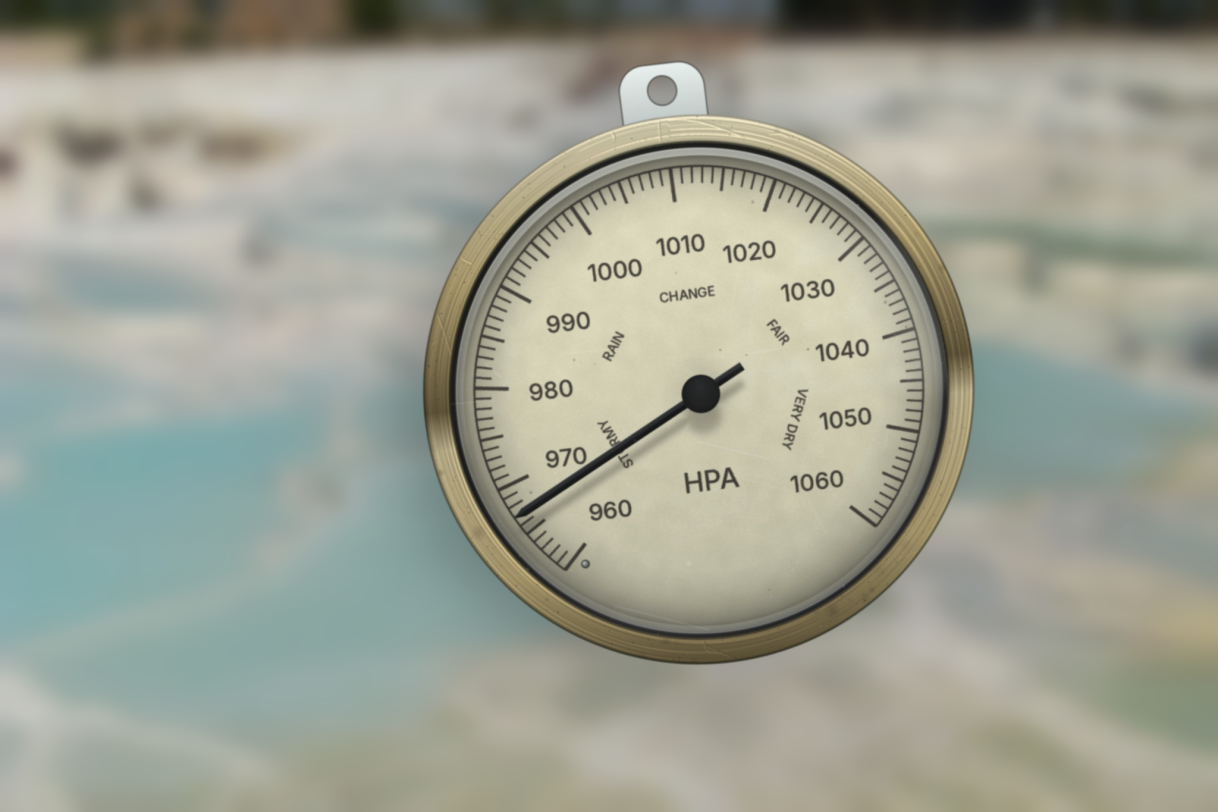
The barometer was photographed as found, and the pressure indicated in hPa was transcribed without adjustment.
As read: 967 hPa
